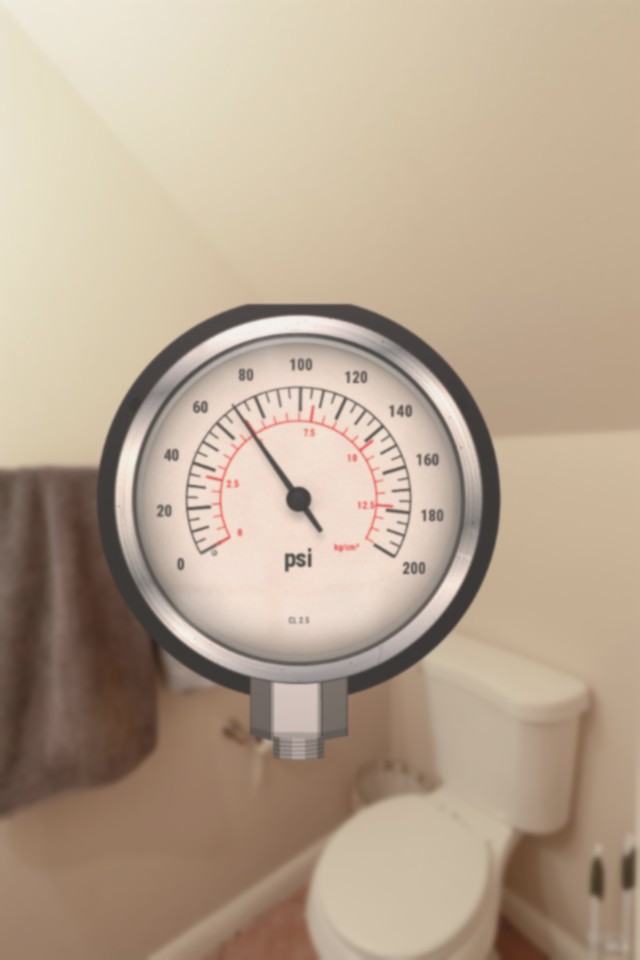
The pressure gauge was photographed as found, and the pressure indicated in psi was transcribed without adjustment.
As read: 70 psi
